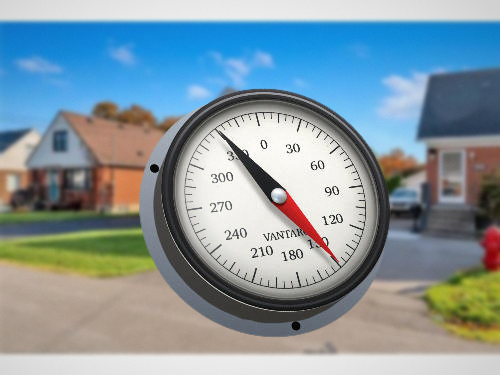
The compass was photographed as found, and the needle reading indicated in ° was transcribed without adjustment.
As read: 150 °
